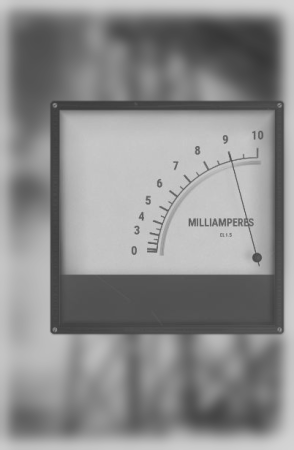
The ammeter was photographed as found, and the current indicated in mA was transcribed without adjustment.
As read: 9 mA
